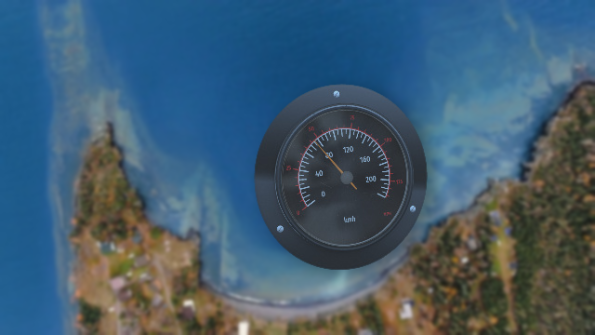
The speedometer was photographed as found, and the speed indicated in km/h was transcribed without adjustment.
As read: 75 km/h
